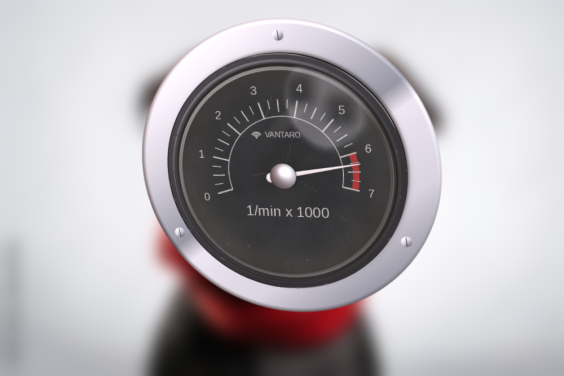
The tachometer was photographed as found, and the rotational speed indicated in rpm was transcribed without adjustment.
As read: 6250 rpm
